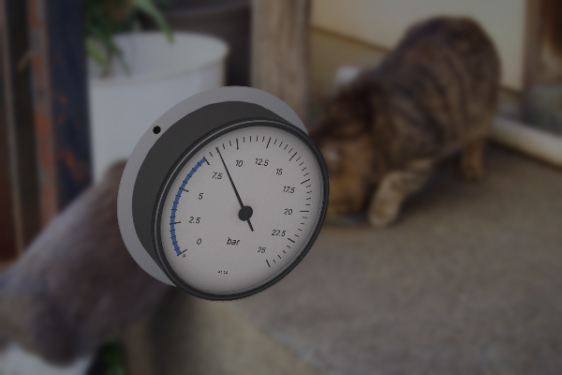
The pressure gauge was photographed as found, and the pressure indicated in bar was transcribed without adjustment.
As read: 8.5 bar
